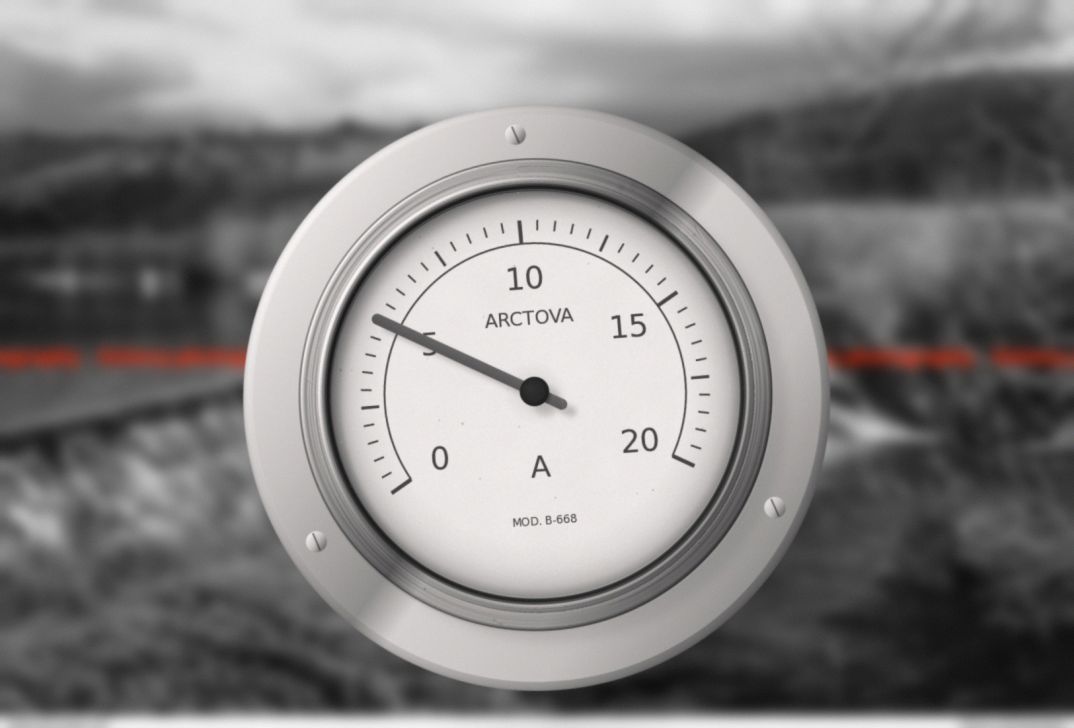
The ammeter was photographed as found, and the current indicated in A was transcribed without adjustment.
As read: 5 A
